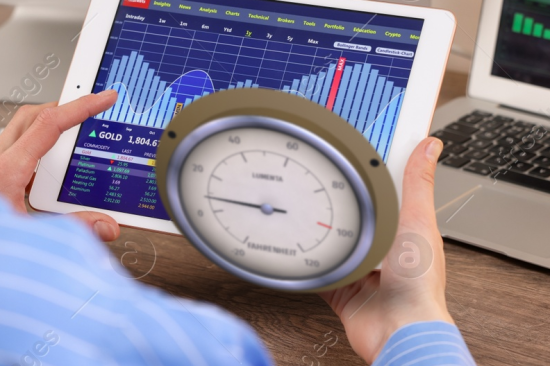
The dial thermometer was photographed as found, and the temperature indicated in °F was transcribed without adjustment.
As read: 10 °F
